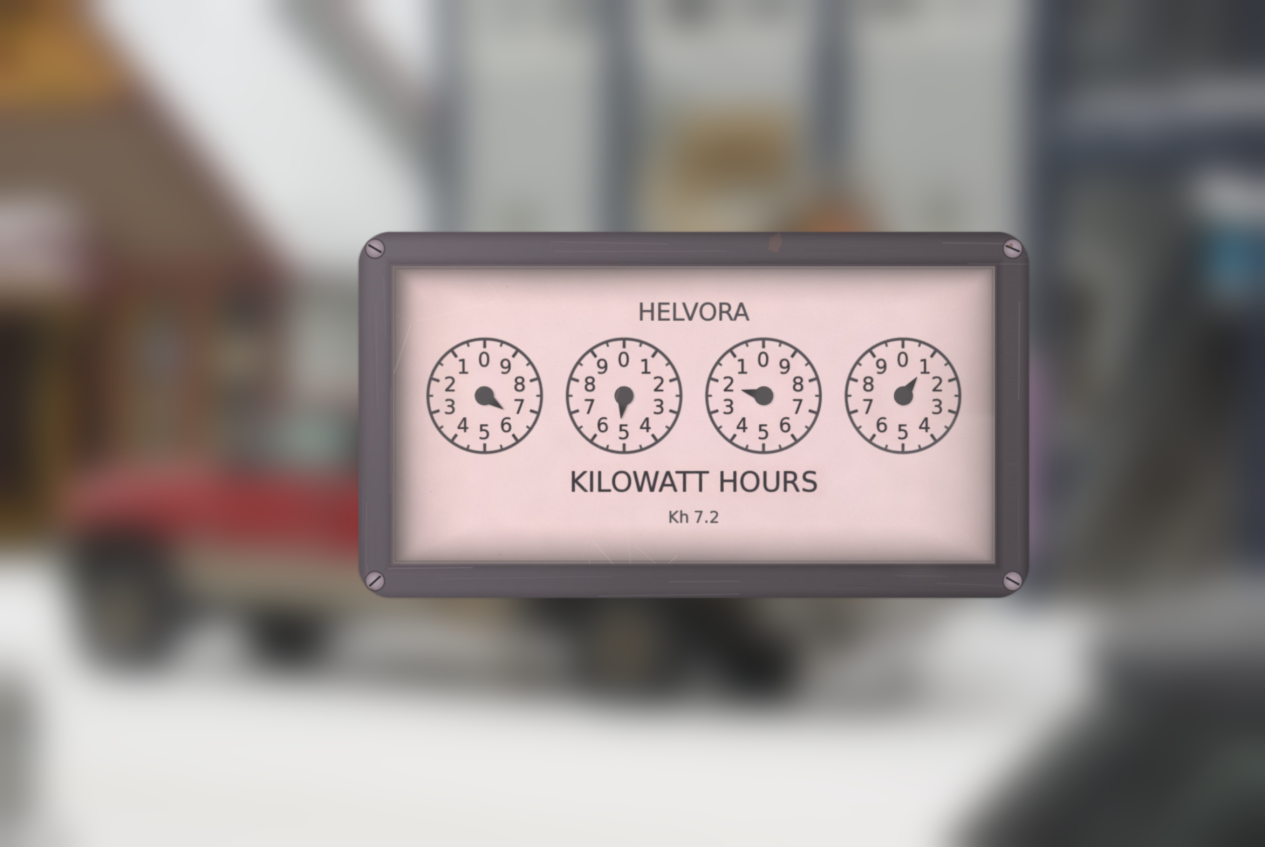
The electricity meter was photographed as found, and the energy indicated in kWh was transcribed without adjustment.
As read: 6521 kWh
